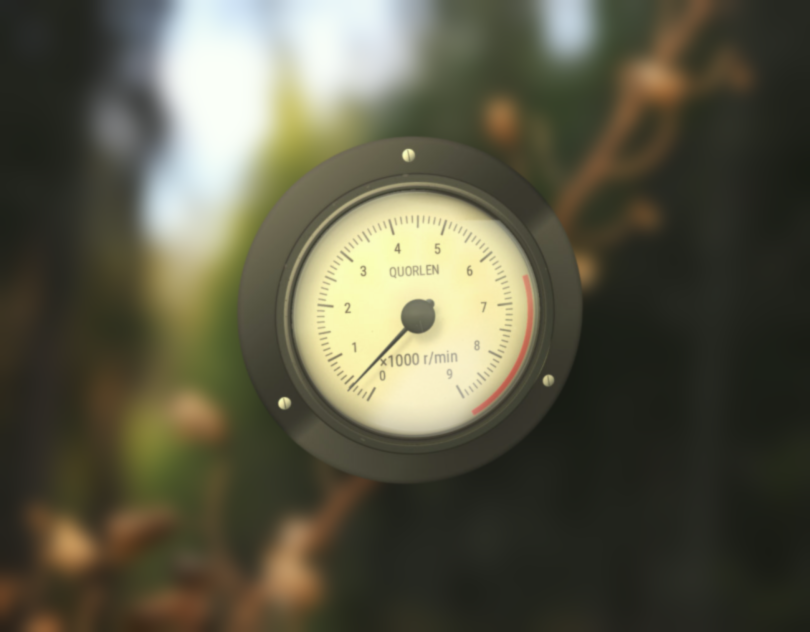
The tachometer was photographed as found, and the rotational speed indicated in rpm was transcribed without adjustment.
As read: 400 rpm
